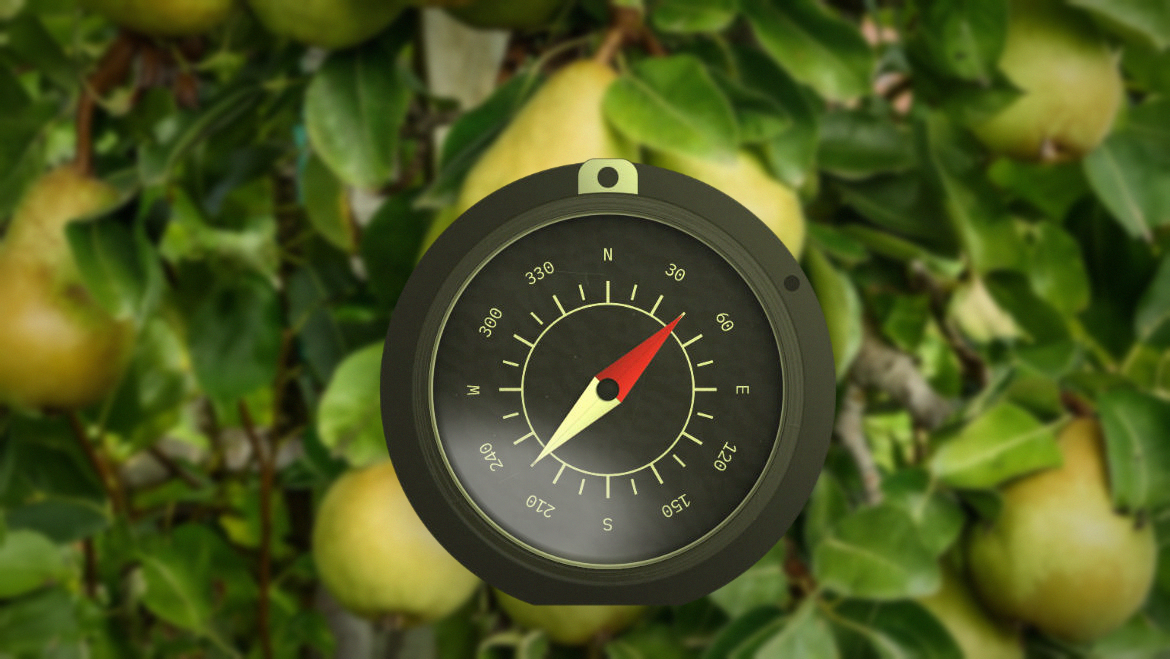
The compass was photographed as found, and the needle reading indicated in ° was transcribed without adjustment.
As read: 45 °
